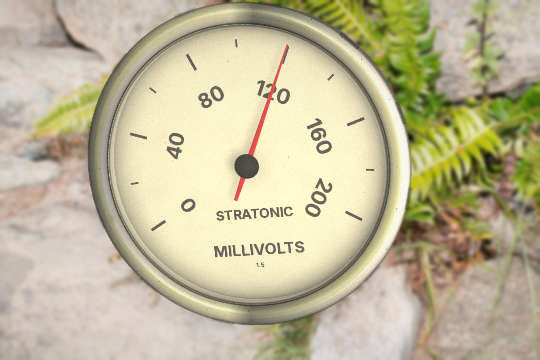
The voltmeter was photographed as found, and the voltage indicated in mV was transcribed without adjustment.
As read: 120 mV
